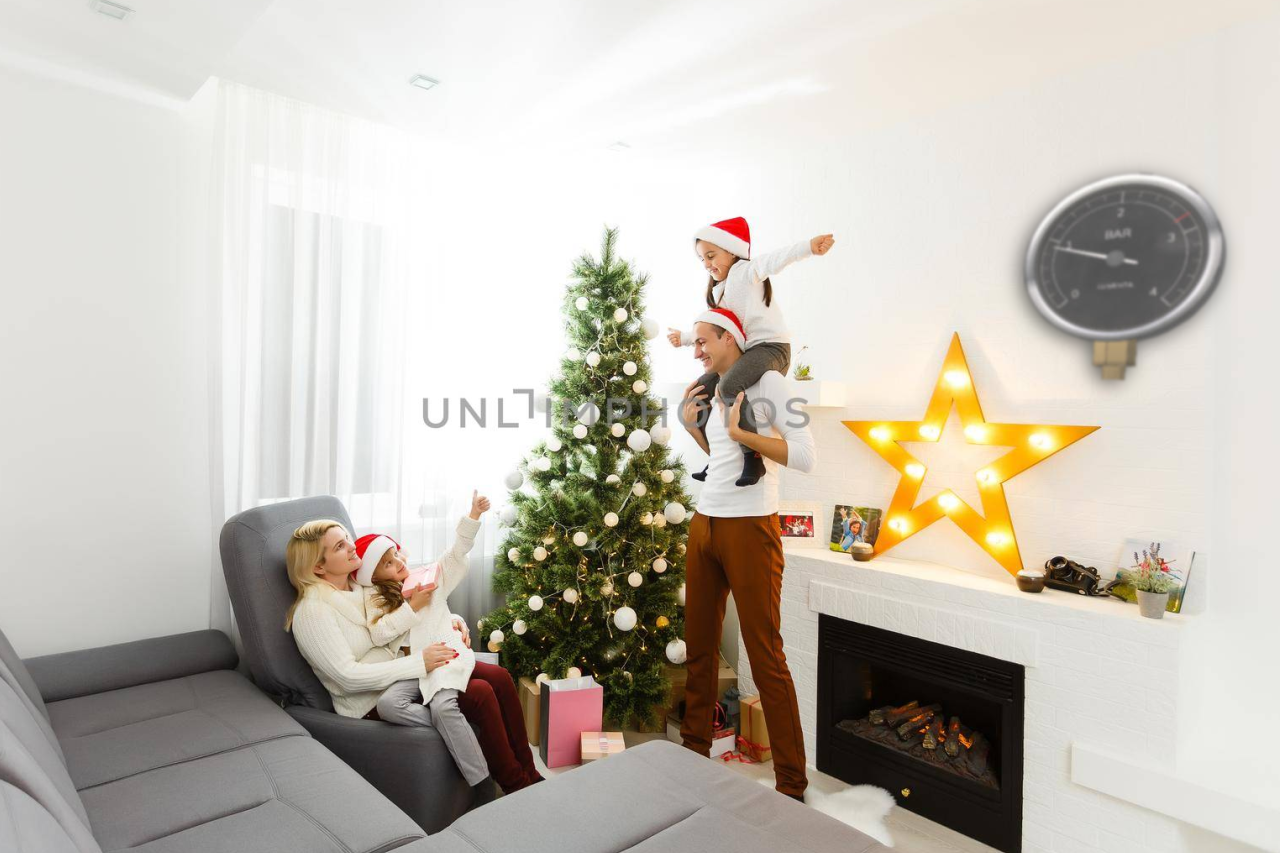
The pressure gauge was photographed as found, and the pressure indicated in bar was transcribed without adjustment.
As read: 0.9 bar
